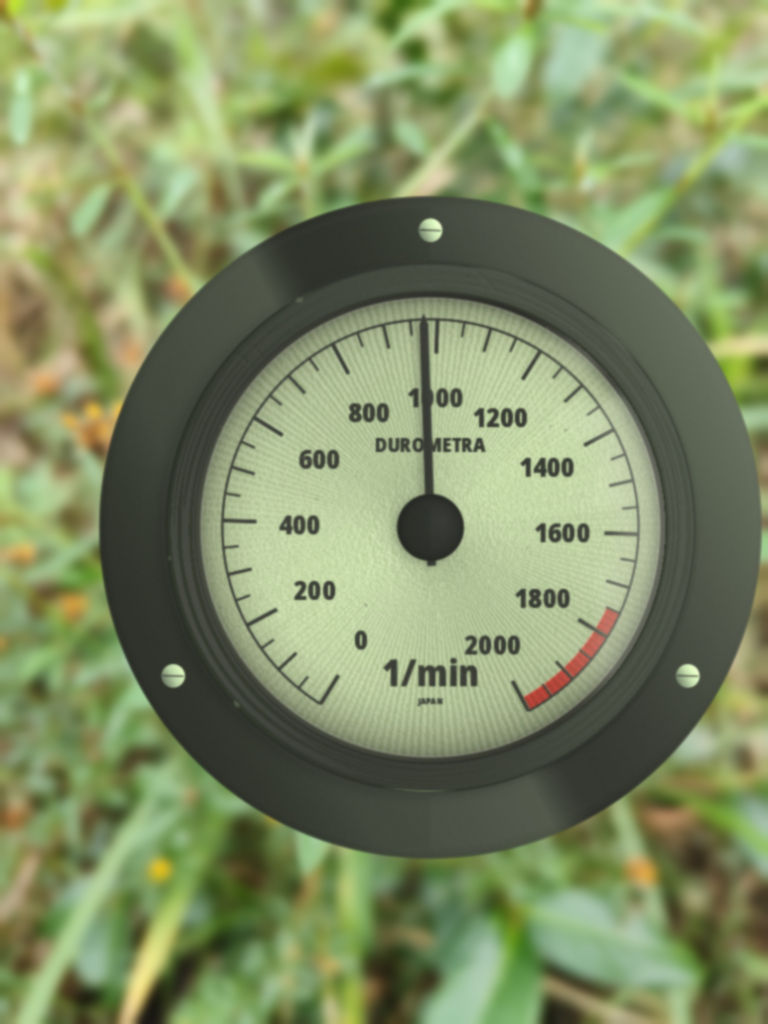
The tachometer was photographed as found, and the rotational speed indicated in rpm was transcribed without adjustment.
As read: 975 rpm
